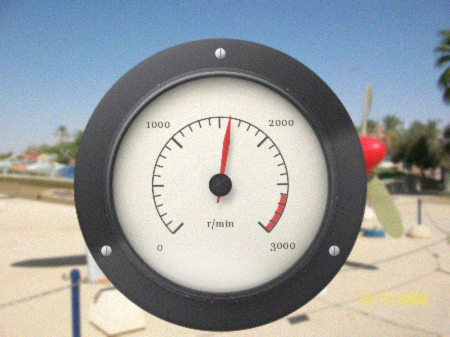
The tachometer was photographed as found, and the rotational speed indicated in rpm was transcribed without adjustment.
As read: 1600 rpm
